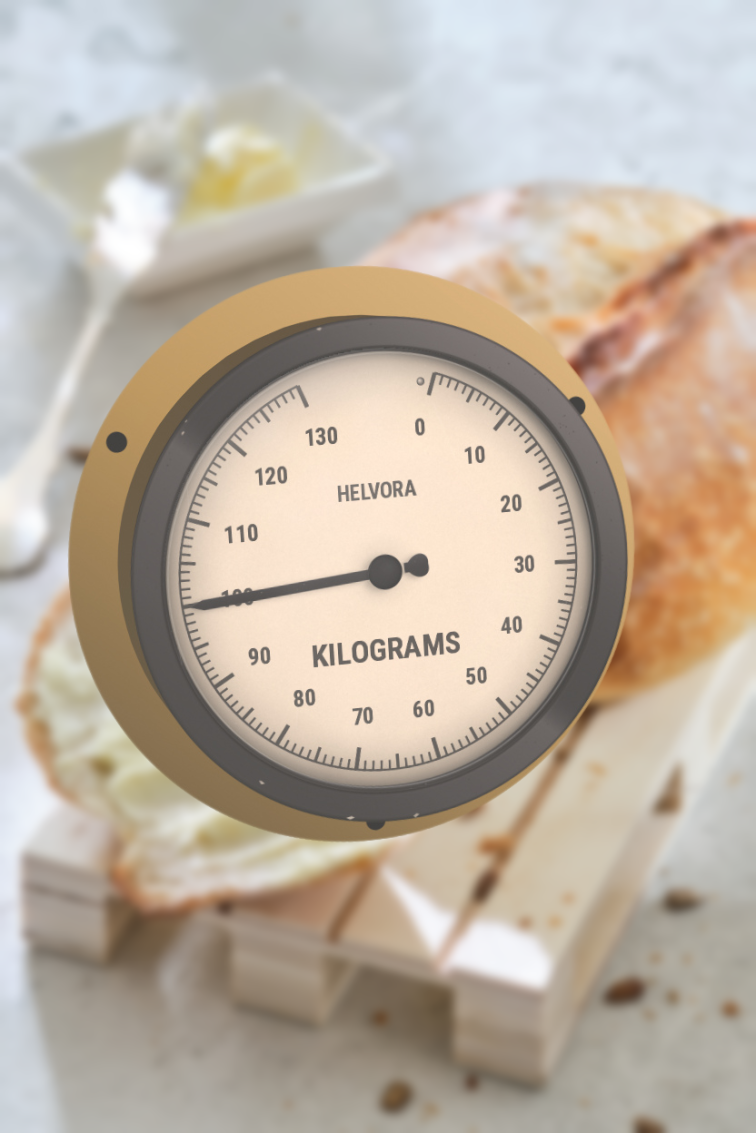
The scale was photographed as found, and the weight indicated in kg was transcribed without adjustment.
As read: 100 kg
